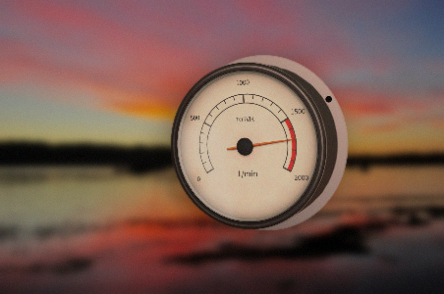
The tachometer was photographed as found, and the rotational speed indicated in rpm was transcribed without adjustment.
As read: 1700 rpm
